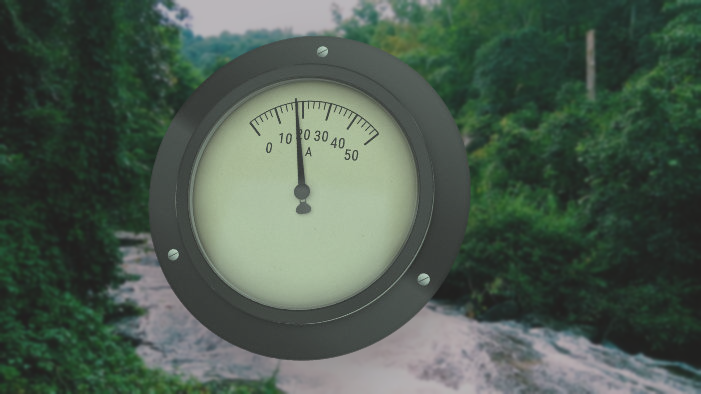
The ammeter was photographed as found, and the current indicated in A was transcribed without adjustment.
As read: 18 A
